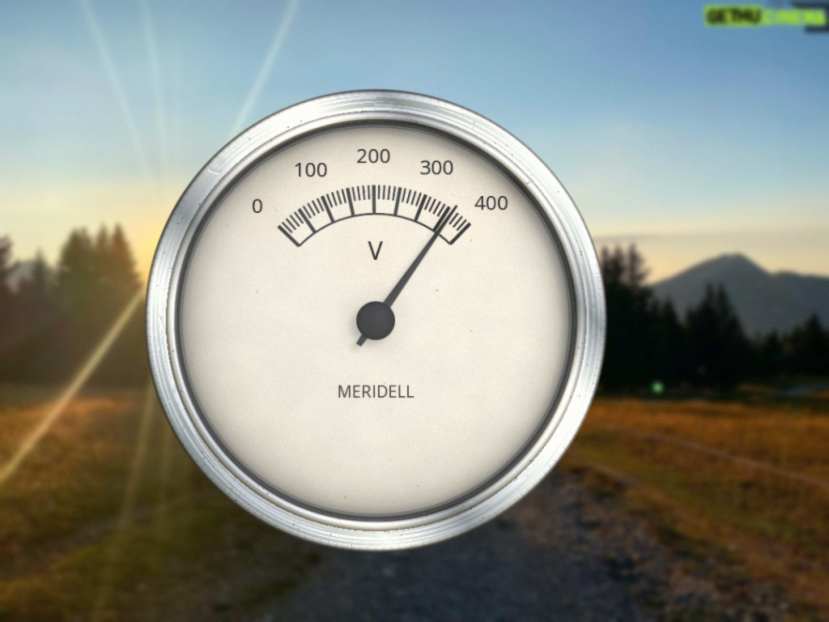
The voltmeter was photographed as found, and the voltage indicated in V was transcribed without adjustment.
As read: 360 V
